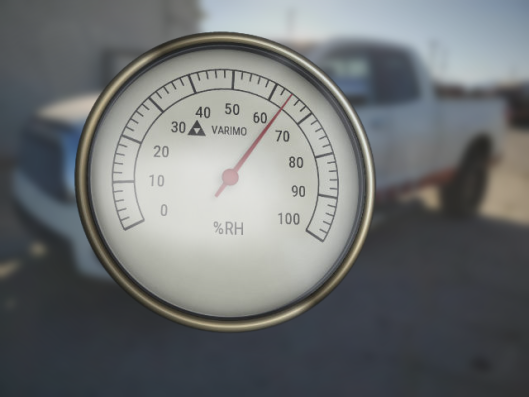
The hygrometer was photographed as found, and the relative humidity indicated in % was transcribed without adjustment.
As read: 64 %
